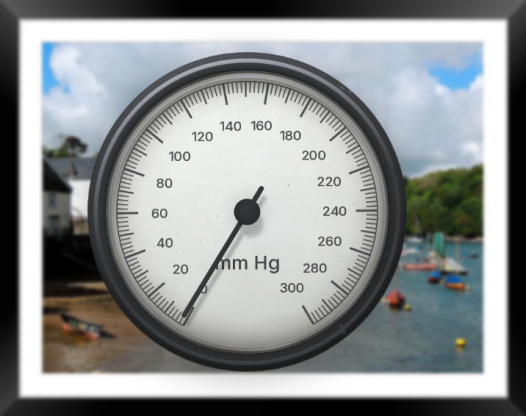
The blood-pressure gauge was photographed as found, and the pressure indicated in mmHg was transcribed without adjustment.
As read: 2 mmHg
